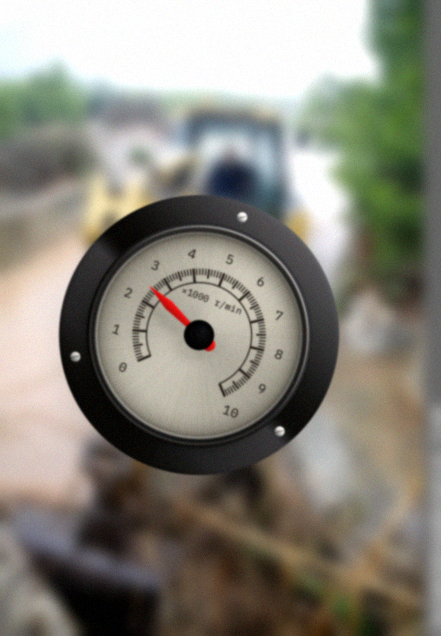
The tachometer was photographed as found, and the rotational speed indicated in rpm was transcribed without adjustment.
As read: 2500 rpm
